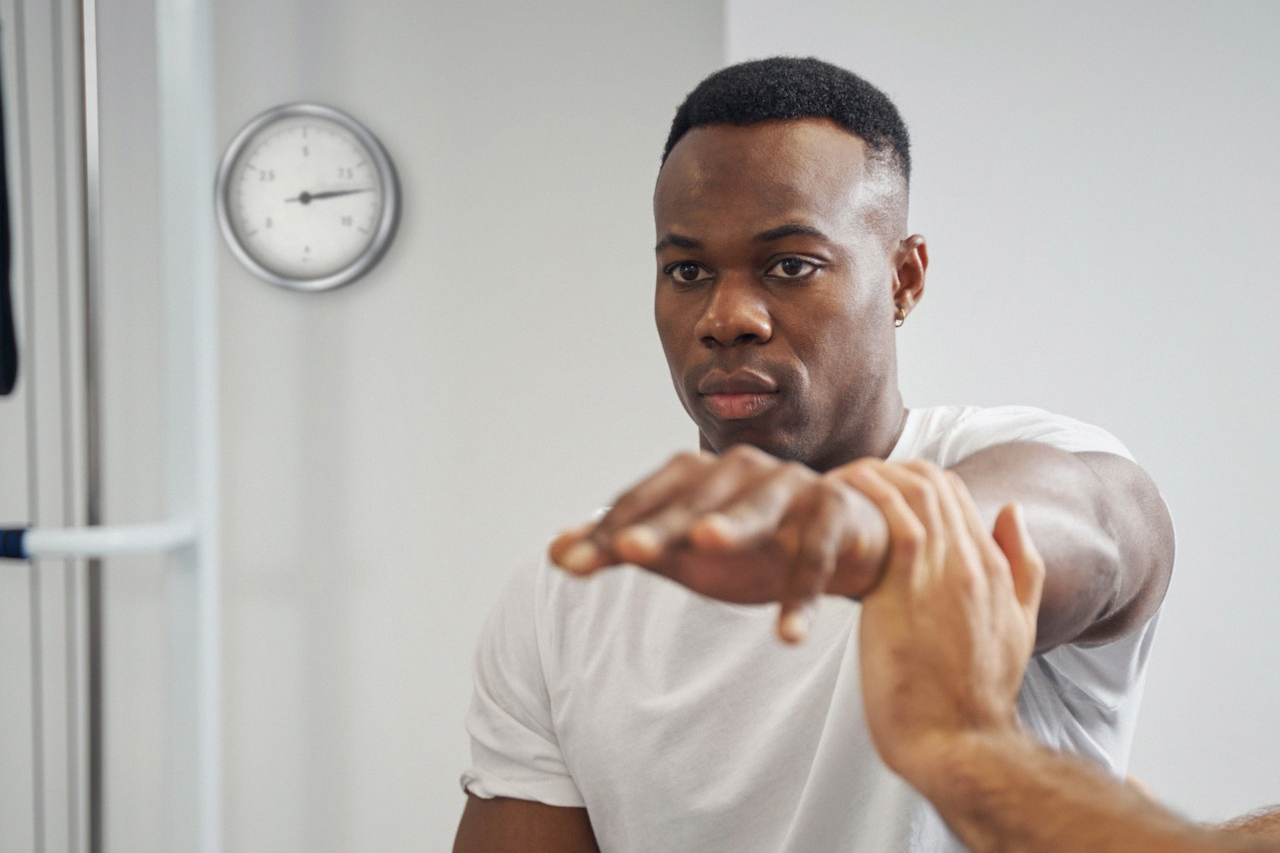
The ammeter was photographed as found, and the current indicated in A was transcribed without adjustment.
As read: 8.5 A
